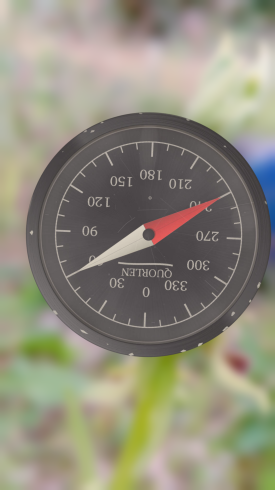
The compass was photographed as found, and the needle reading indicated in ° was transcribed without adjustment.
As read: 240 °
